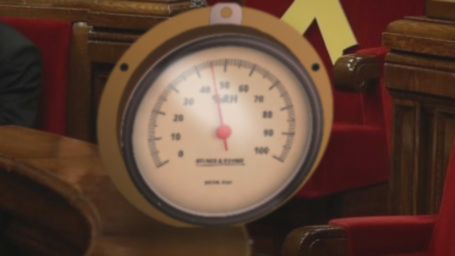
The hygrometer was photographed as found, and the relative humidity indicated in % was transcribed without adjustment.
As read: 45 %
